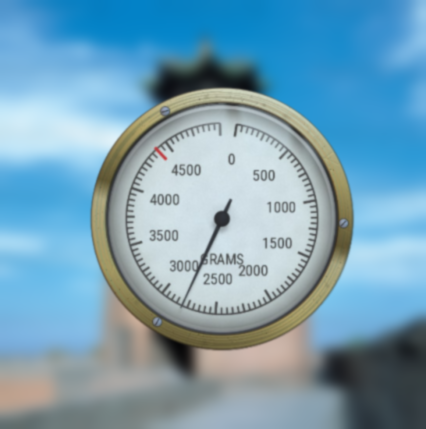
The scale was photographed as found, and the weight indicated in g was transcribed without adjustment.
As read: 2800 g
